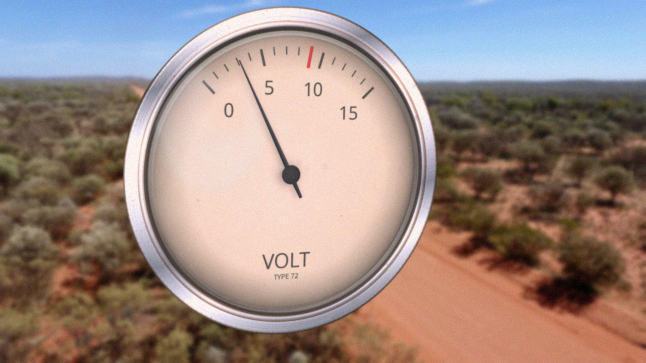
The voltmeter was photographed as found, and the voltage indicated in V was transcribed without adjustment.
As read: 3 V
